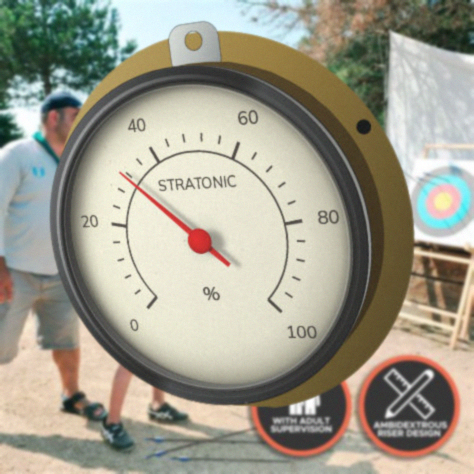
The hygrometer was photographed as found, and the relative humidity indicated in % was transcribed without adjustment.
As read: 32 %
